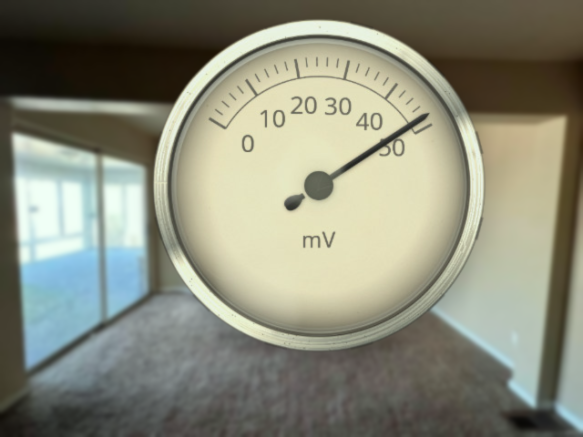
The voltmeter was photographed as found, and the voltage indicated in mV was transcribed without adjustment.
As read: 48 mV
